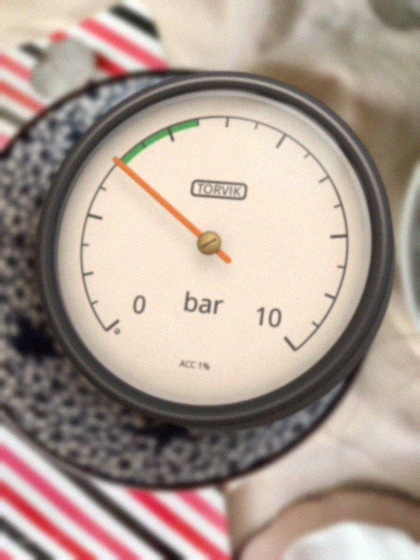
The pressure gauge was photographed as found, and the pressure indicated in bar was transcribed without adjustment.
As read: 3 bar
